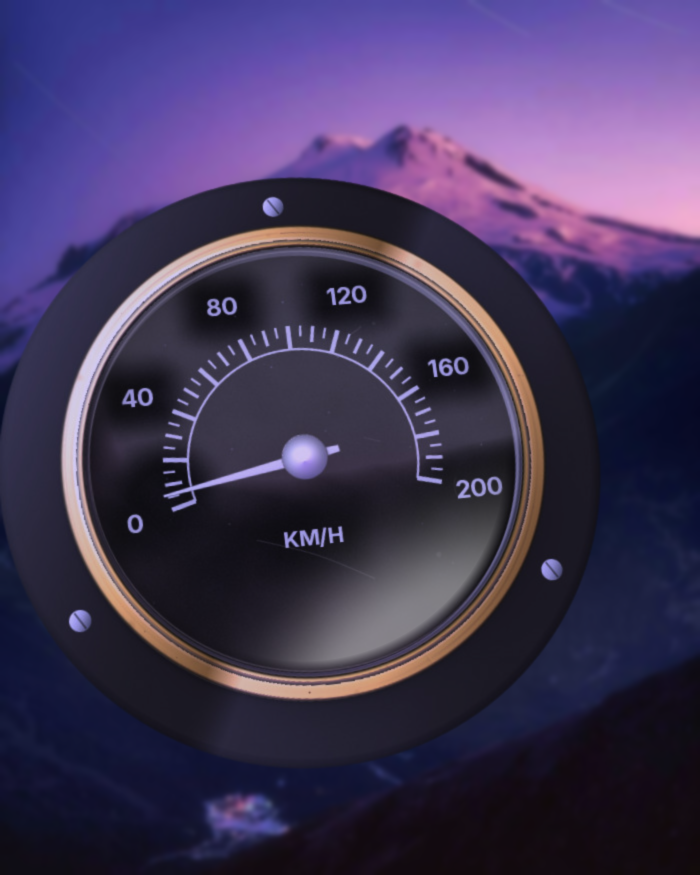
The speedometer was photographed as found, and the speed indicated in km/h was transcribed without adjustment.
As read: 5 km/h
